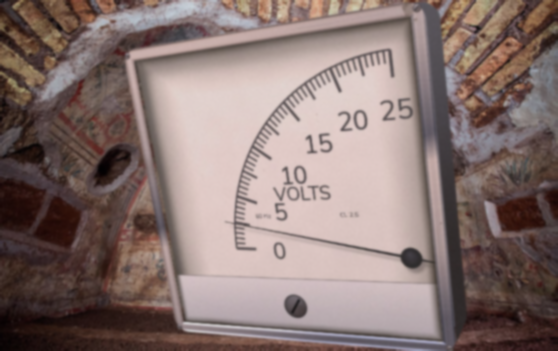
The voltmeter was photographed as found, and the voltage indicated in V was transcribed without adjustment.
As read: 2.5 V
